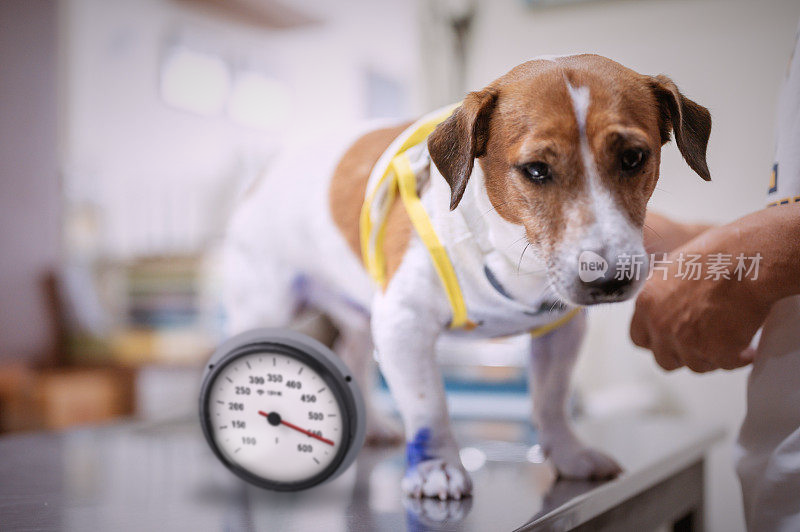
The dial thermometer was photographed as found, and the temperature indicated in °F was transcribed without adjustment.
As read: 550 °F
